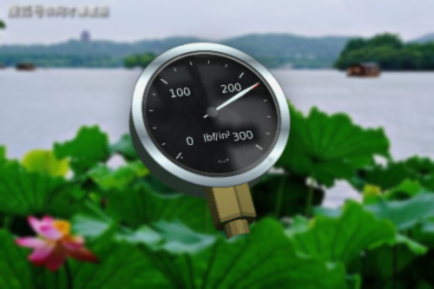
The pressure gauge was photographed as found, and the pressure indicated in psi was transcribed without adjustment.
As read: 220 psi
